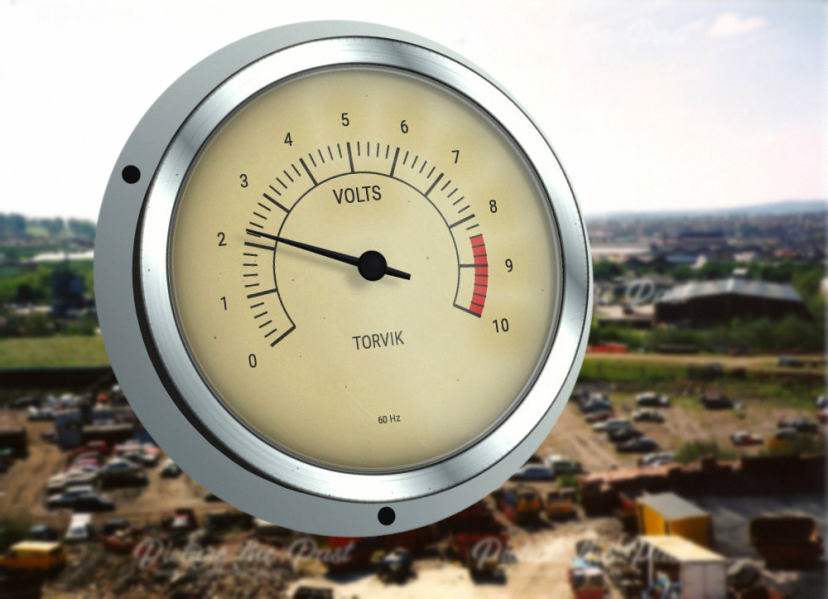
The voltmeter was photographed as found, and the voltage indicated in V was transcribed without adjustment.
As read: 2.2 V
